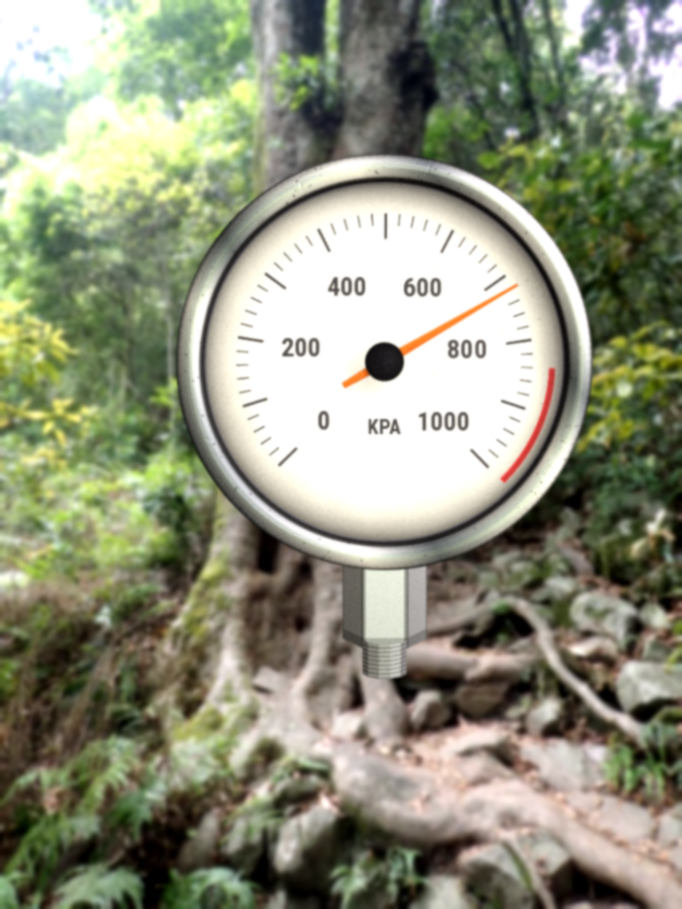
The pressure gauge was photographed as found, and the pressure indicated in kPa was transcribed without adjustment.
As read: 720 kPa
